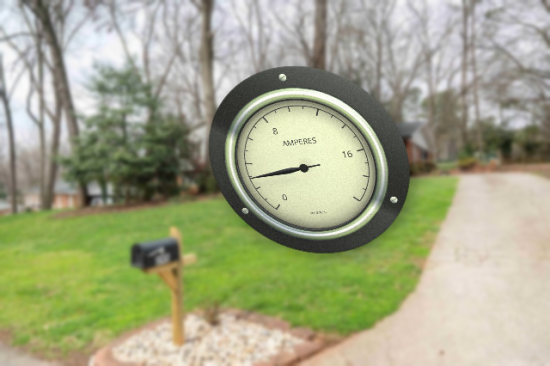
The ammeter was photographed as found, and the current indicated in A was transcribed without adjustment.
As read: 3 A
